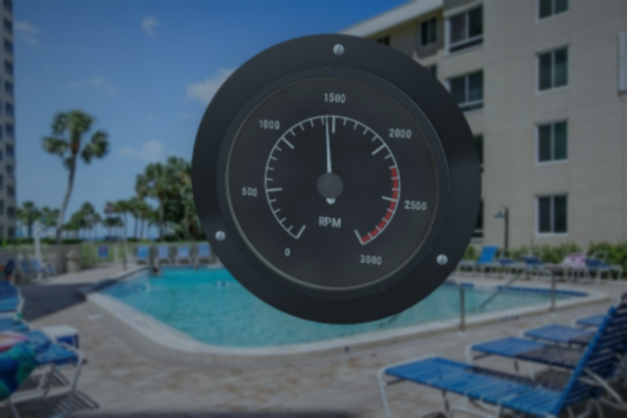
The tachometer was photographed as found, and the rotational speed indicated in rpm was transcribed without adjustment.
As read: 1450 rpm
